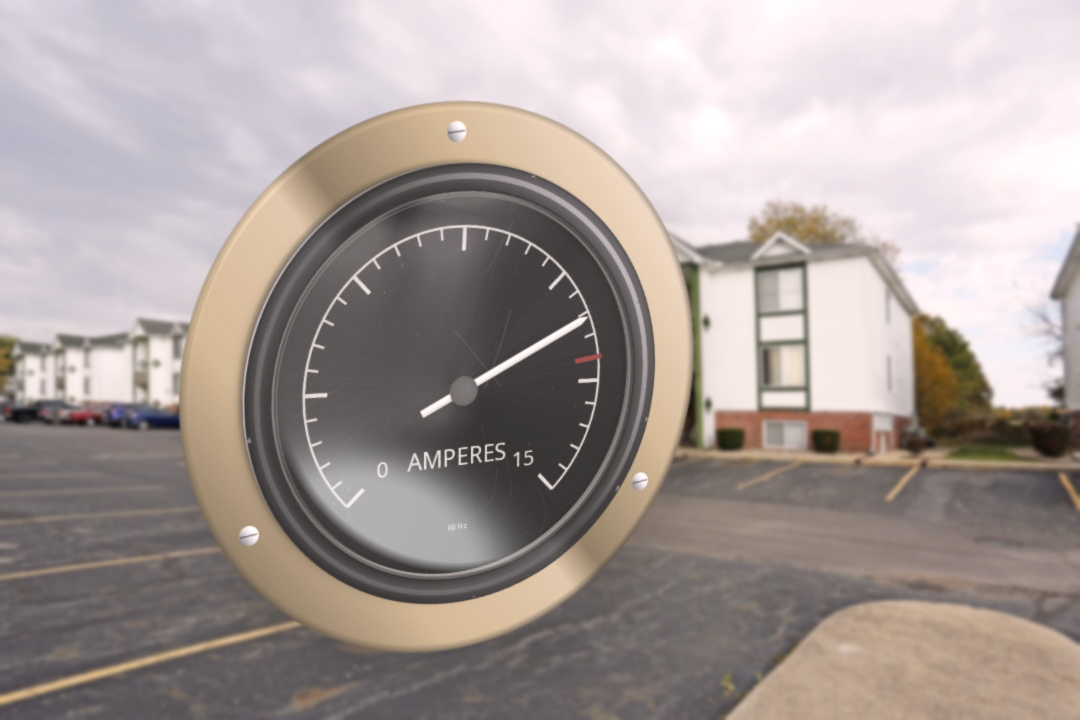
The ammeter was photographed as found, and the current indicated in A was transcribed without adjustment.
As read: 11 A
